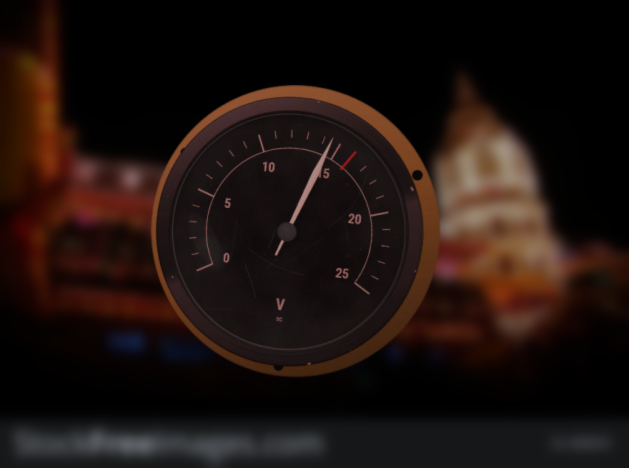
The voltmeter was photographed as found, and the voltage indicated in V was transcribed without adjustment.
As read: 14.5 V
